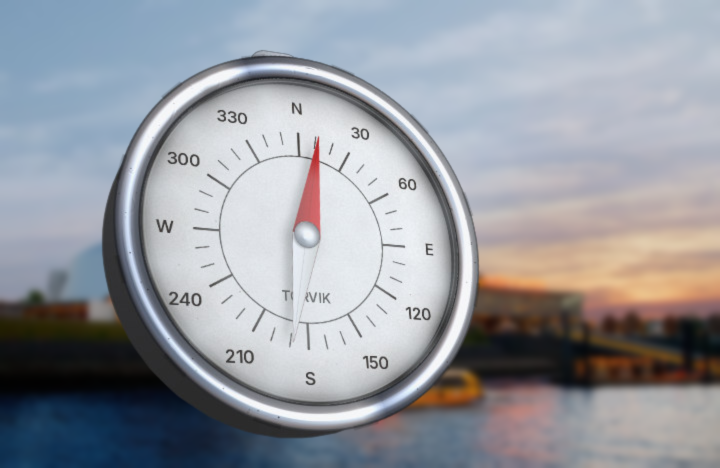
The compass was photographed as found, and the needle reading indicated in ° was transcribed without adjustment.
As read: 10 °
